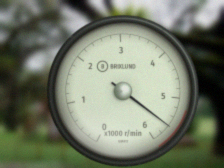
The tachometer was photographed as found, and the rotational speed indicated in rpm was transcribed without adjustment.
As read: 5600 rpm
